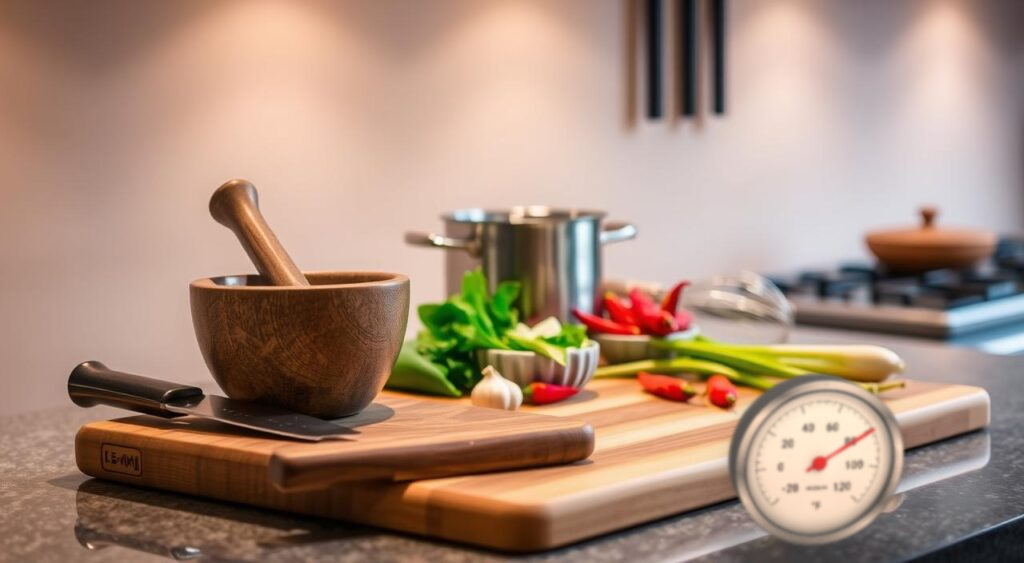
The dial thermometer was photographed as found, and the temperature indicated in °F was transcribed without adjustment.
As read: 80 °F
